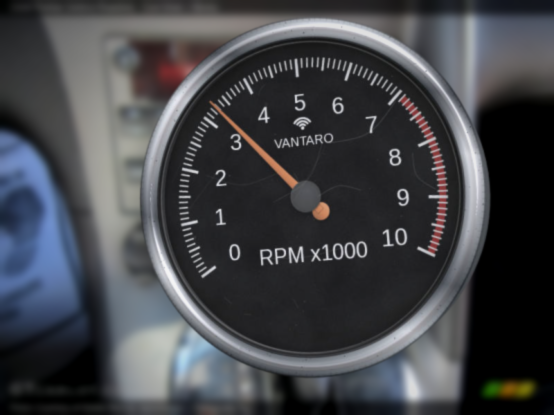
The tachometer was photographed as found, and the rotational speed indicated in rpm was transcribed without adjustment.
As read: 3300 rpm
